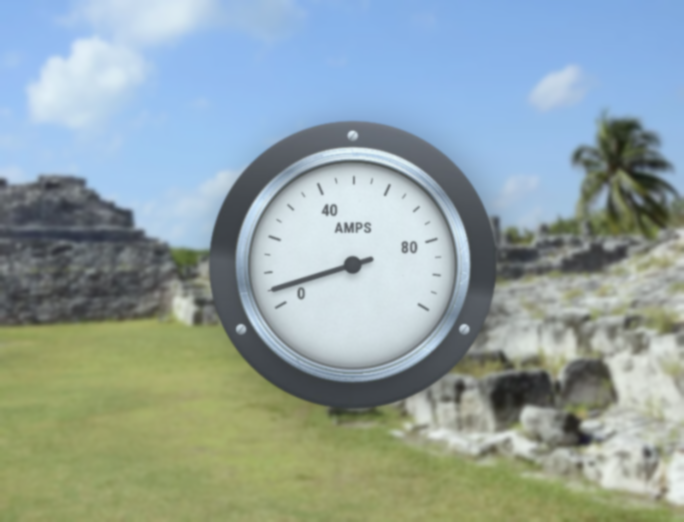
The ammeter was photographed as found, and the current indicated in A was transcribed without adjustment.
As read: 5 A
